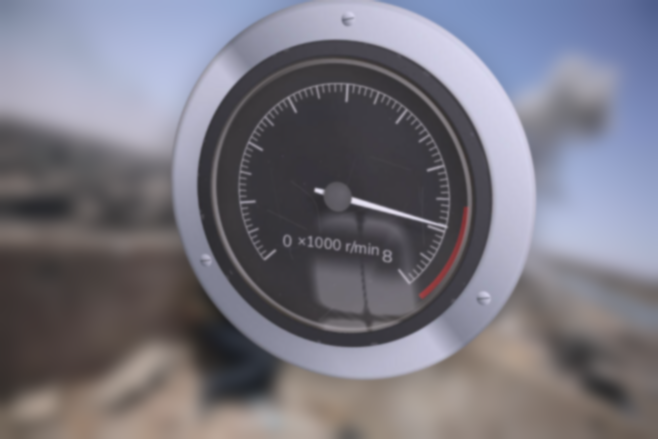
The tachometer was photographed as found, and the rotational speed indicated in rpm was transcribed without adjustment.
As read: 6900 rpm
